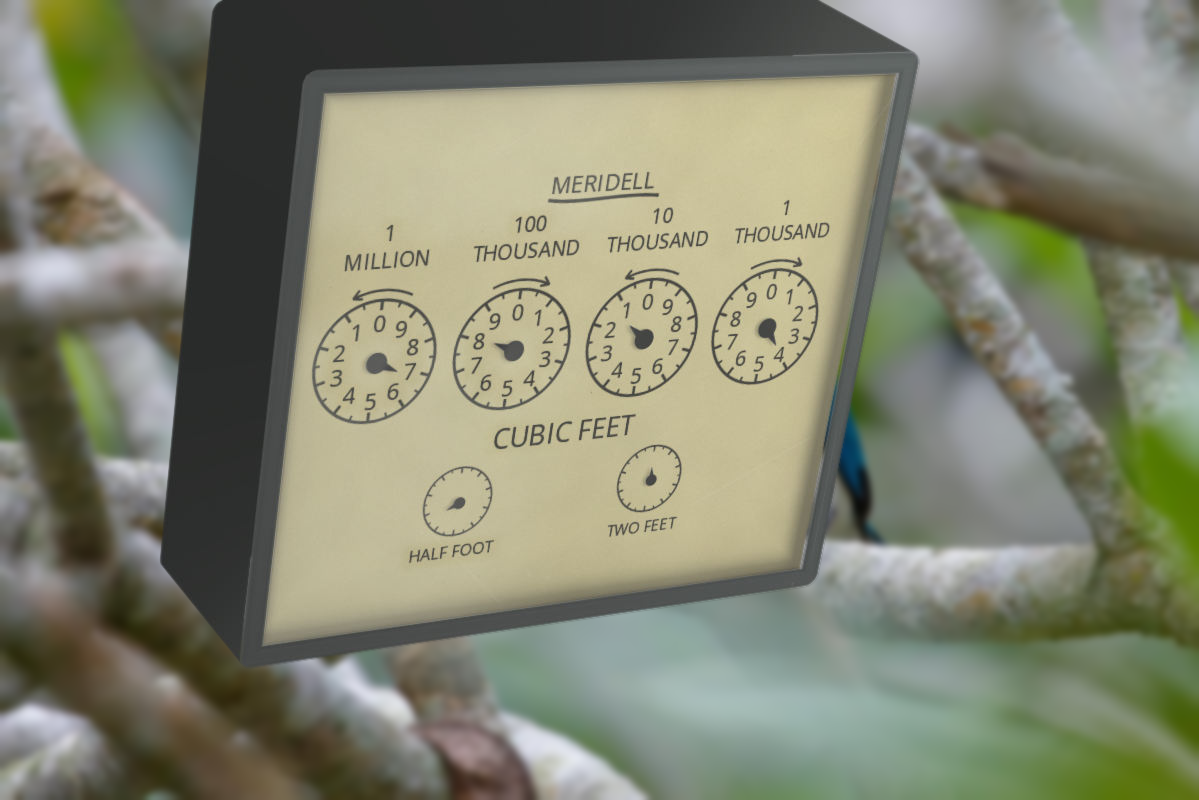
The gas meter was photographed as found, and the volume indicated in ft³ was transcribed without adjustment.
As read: 681400 ft³
